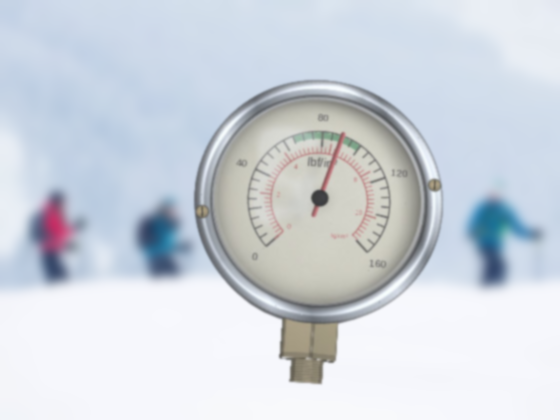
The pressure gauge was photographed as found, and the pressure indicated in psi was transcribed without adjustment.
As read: 90 psi
